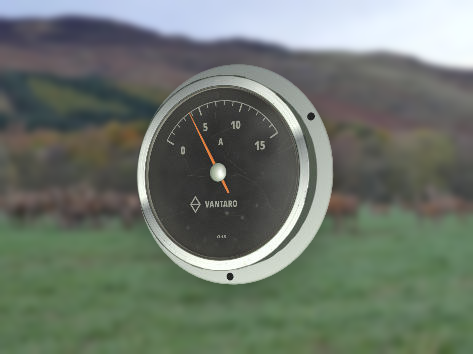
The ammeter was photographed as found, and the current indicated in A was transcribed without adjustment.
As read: 4 A
